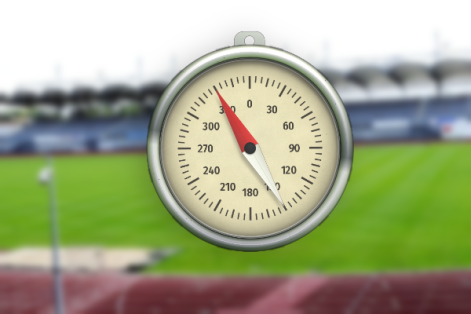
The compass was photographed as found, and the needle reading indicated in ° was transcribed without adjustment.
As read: 330 °
